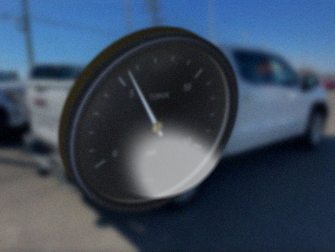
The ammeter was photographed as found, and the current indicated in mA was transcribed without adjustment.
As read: 5.5 mA
